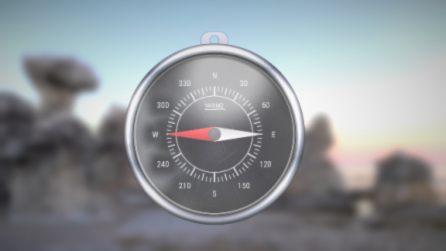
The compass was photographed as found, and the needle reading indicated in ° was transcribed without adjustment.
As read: 270 °
